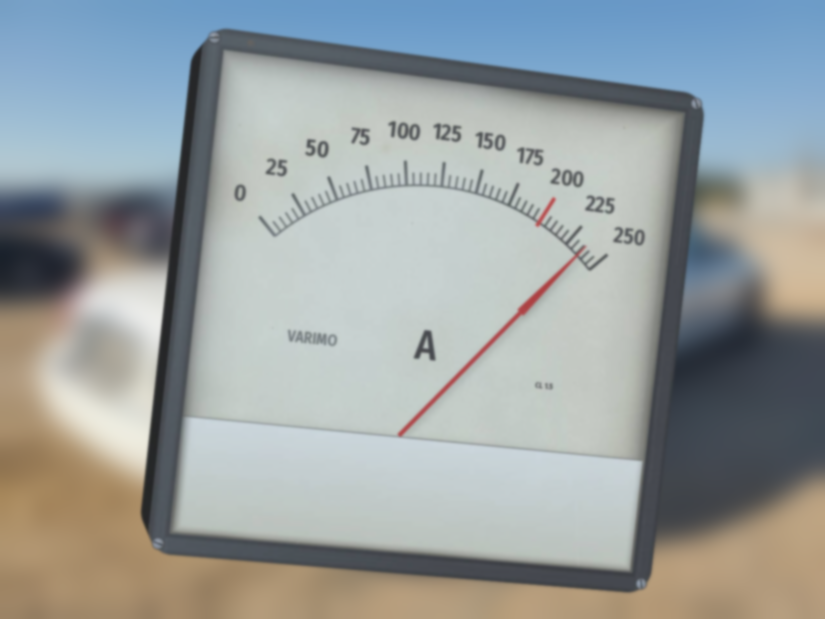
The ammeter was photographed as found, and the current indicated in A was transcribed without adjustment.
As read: 235 A
